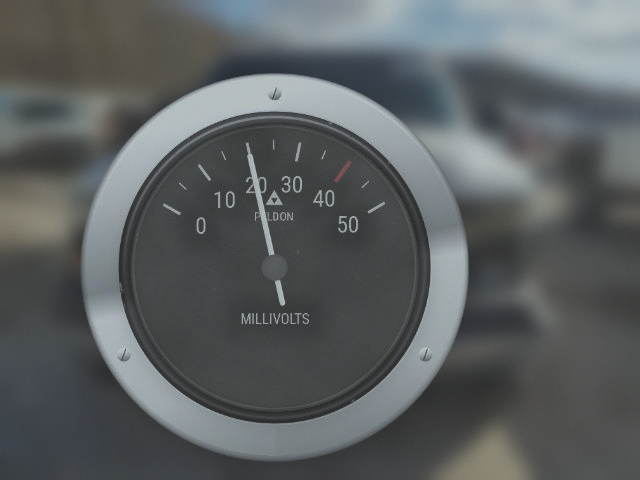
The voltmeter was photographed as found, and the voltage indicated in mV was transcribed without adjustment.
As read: 20 mV
